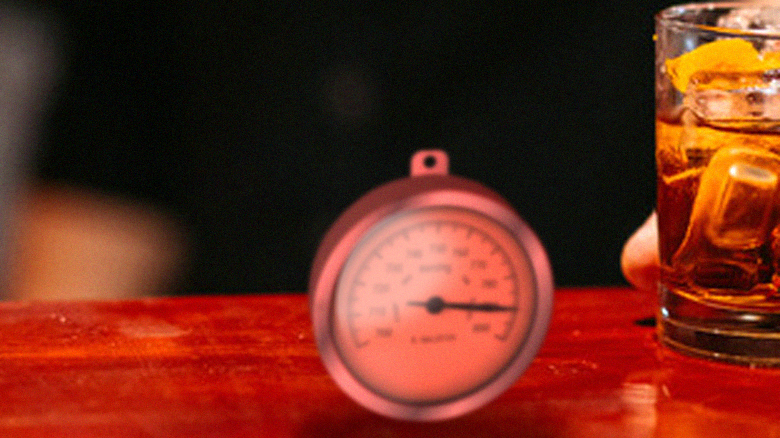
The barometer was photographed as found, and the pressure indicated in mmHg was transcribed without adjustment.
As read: 790 mmHg
